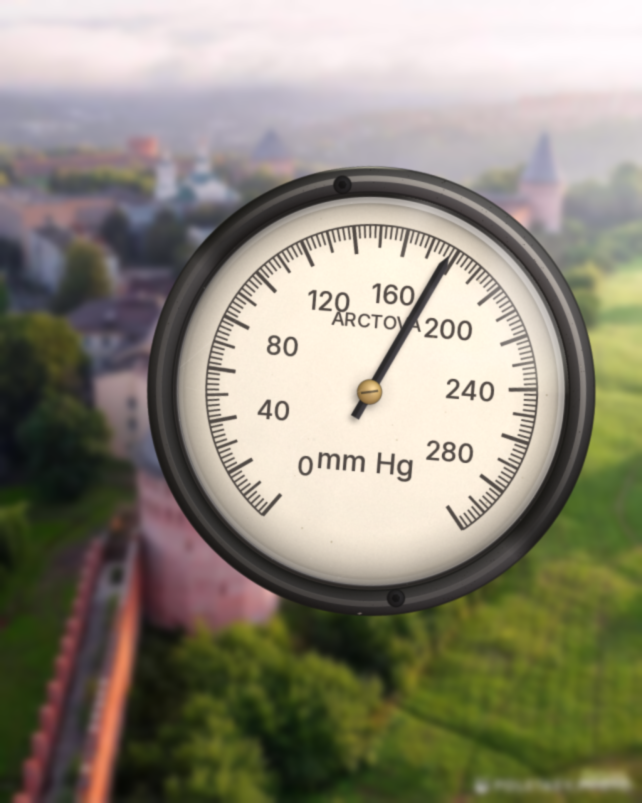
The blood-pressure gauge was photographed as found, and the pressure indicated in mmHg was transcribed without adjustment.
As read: 178 mmHg
